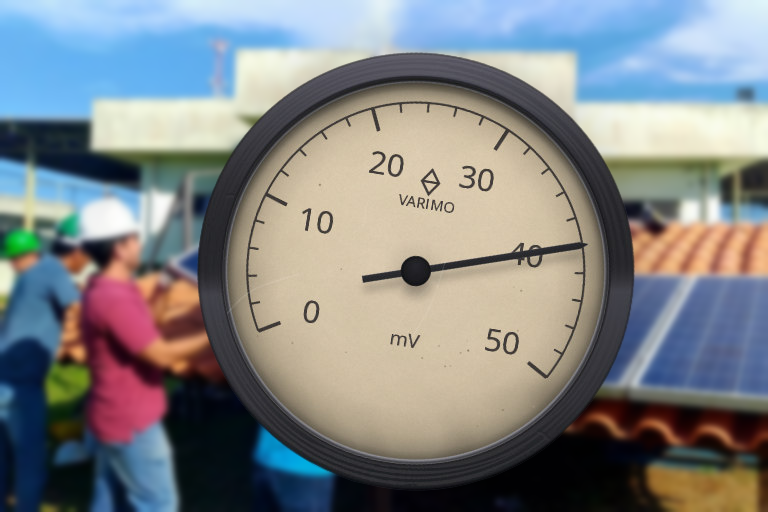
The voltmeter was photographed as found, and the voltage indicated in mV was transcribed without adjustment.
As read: 40 mV
